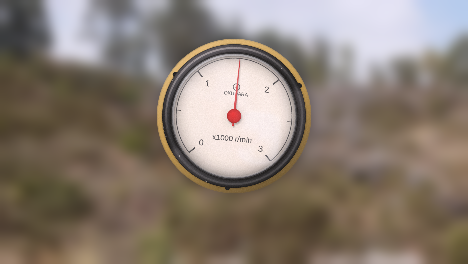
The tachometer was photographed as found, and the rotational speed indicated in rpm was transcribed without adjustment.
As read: 1500 rpm
